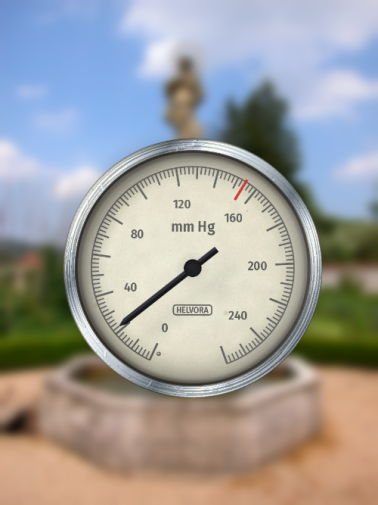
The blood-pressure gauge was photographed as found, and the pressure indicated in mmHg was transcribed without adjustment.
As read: 22 mmHg
